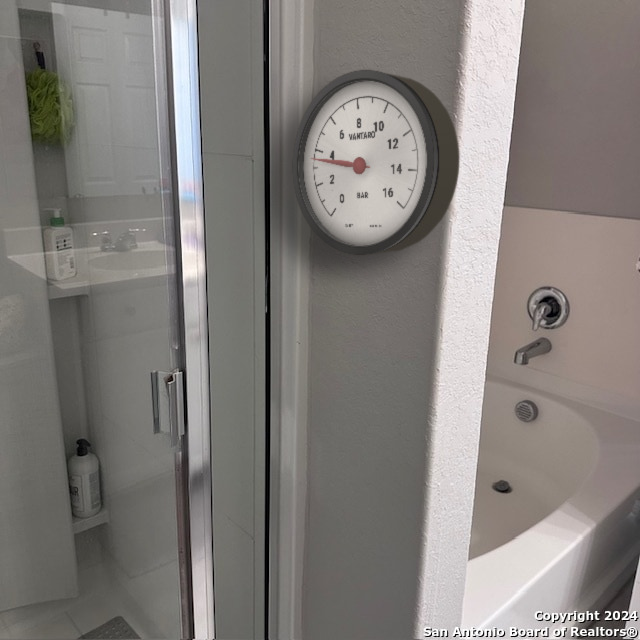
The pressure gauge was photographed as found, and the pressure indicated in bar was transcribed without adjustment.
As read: 3.5 bar
